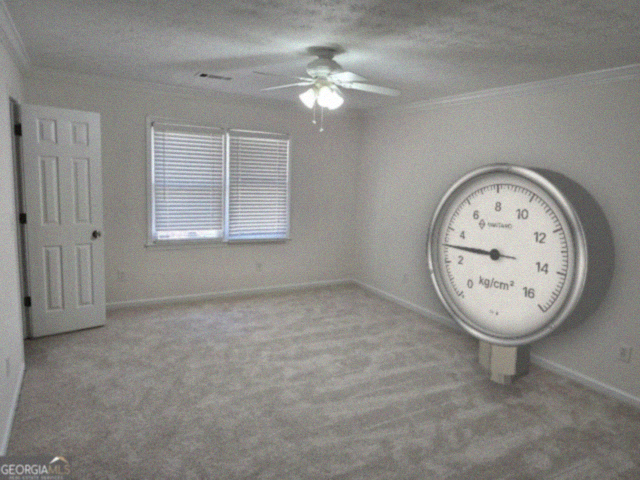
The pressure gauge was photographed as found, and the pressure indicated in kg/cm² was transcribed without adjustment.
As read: 3 kg/cm²
